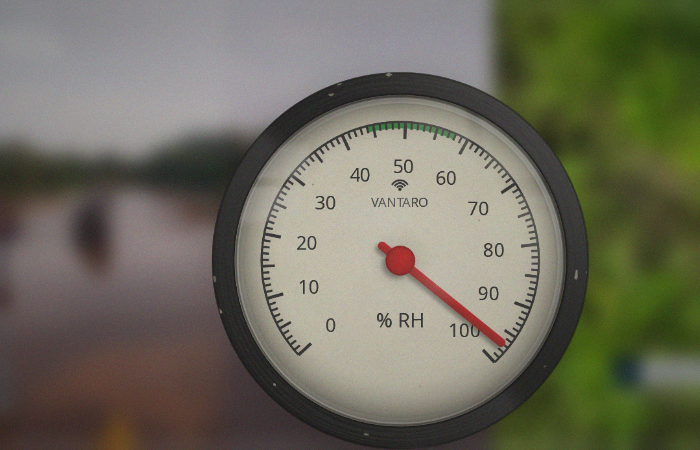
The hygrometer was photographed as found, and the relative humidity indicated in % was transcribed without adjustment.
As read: 97 %
